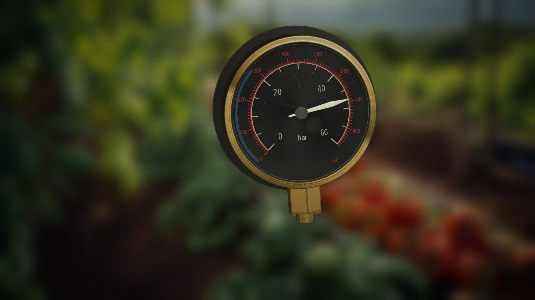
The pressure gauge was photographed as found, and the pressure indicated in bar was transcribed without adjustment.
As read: 47.5 bar
